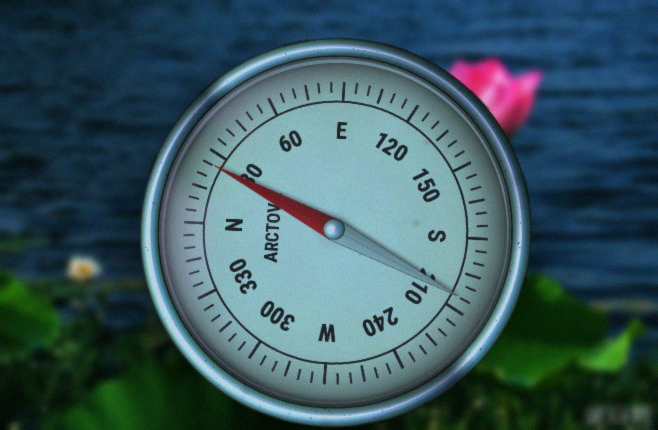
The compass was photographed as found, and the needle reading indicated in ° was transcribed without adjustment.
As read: 25 °
